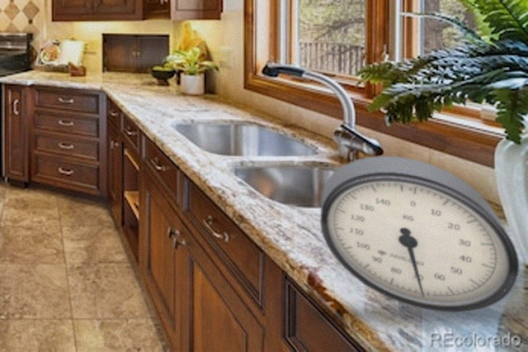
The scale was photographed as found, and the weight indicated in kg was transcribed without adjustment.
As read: 70 kg
